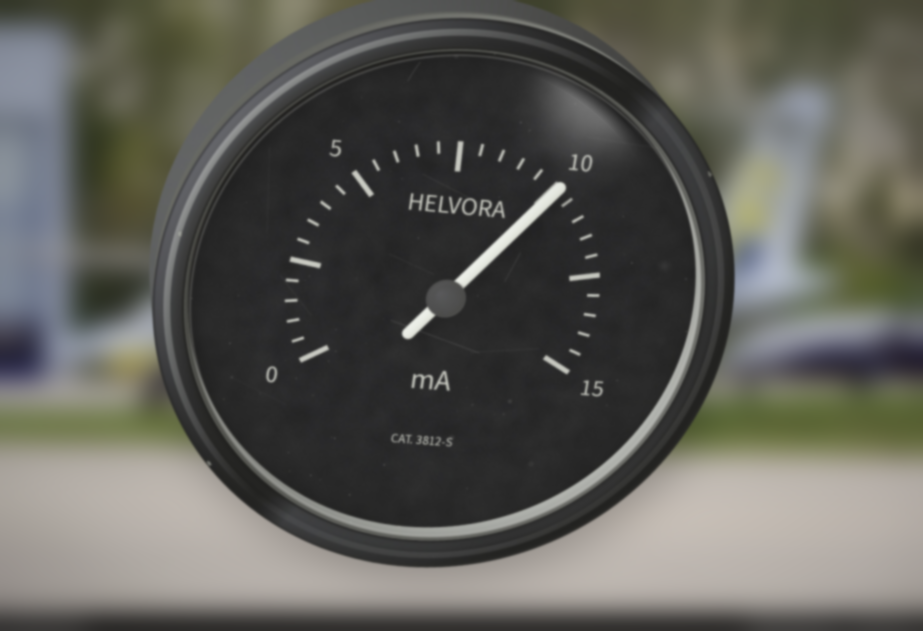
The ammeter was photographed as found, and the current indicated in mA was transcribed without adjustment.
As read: 10 mA
